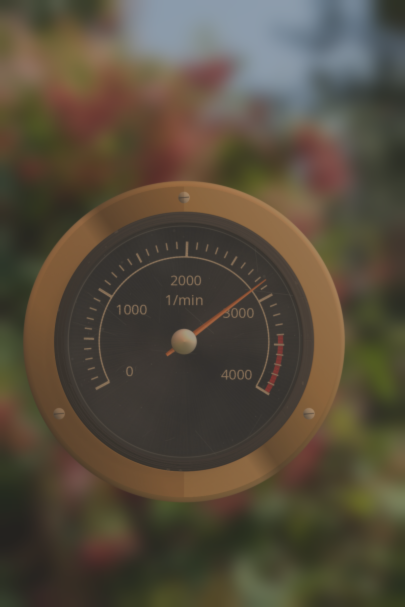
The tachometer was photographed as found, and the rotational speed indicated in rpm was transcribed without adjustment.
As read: 2850 rpm
